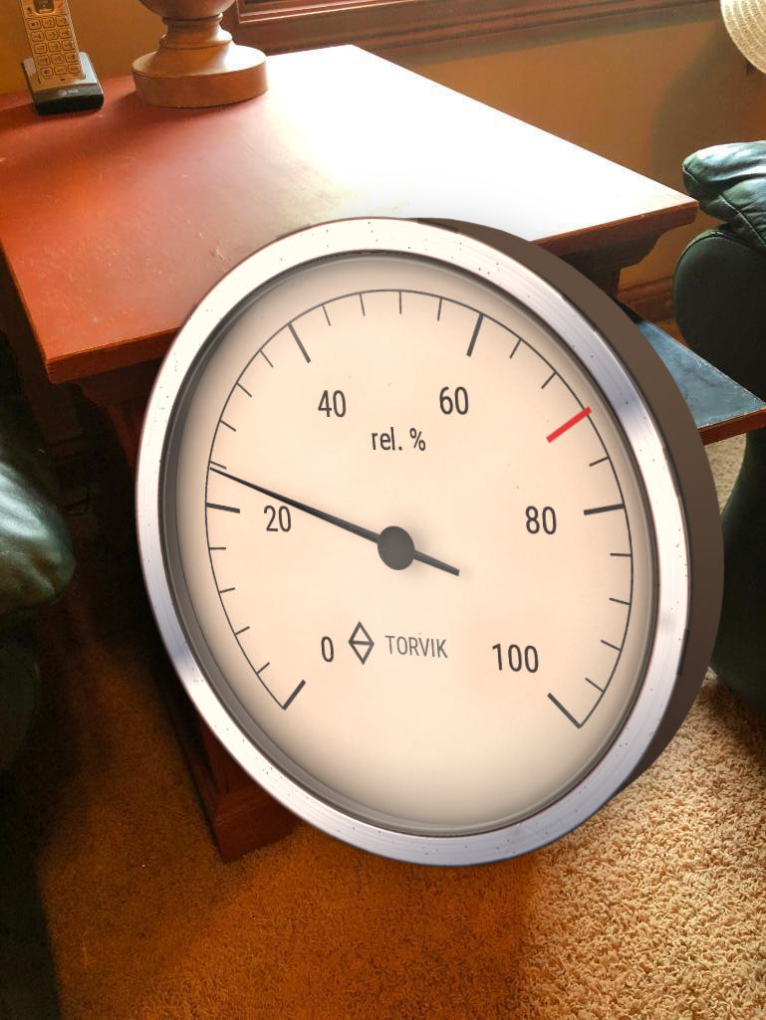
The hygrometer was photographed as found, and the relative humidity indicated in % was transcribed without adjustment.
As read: 24 %
